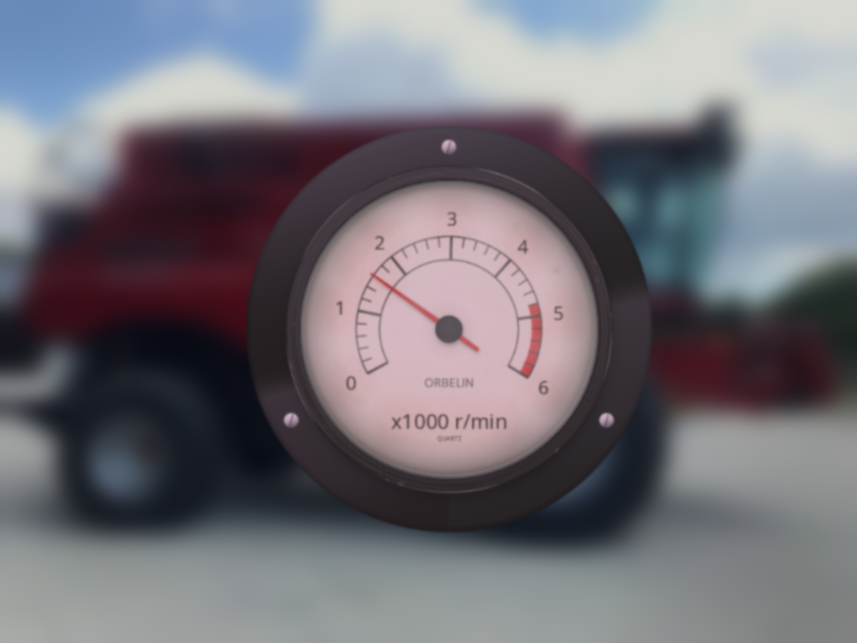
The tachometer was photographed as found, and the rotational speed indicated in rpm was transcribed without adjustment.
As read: 1600 rpm
